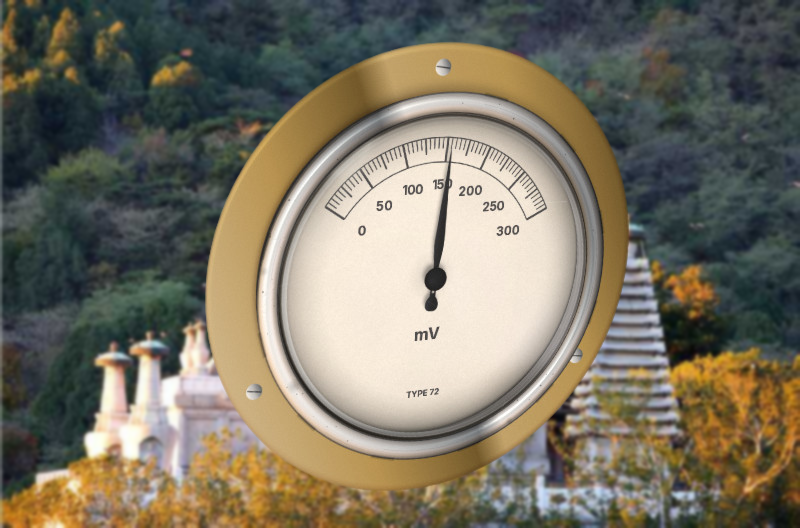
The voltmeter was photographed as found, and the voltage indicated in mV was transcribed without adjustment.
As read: 150 mV
